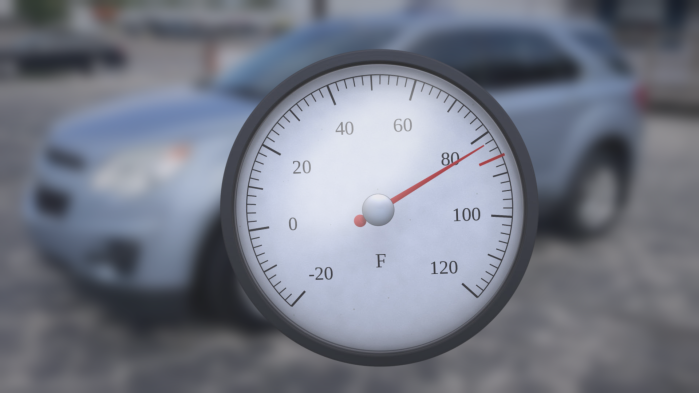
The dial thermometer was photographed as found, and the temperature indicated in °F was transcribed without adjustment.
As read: 82 °F
